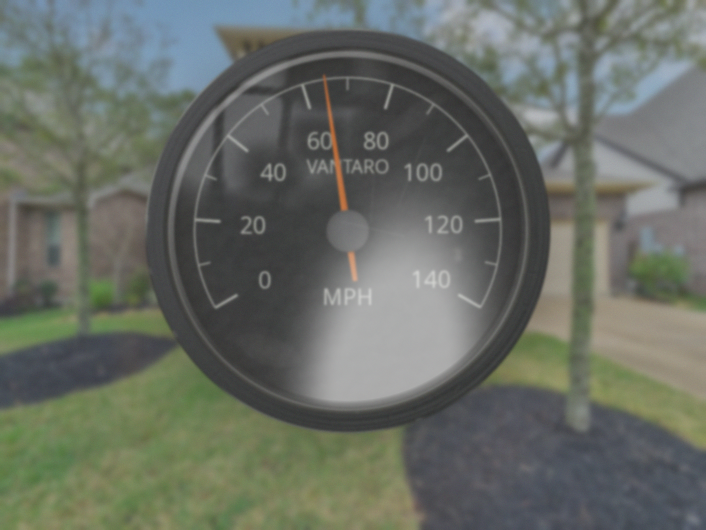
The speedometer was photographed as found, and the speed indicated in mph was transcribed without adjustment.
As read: 65 mph
